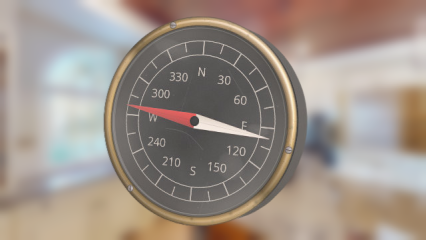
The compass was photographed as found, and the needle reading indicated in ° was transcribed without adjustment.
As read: 277.5 °
